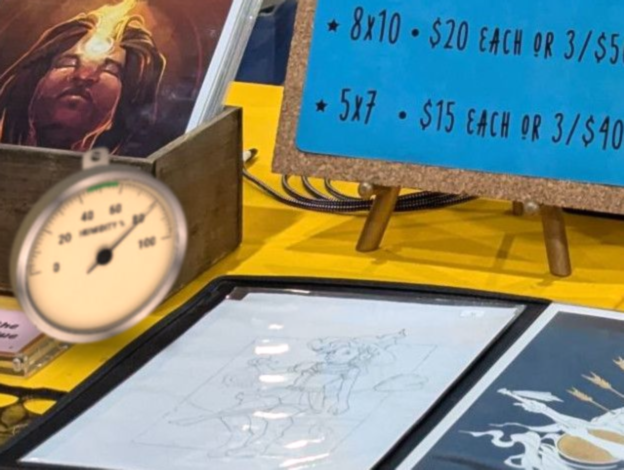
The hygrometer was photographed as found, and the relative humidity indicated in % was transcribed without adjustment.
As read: 80 %
